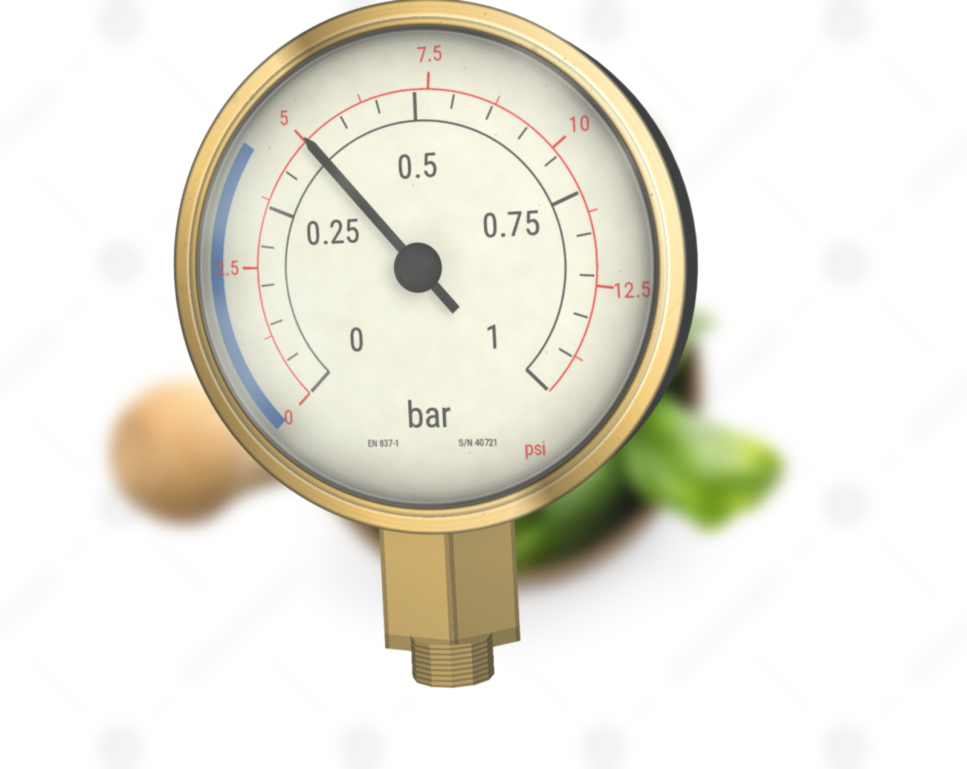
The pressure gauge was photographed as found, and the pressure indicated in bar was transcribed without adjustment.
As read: 0.35 bar
